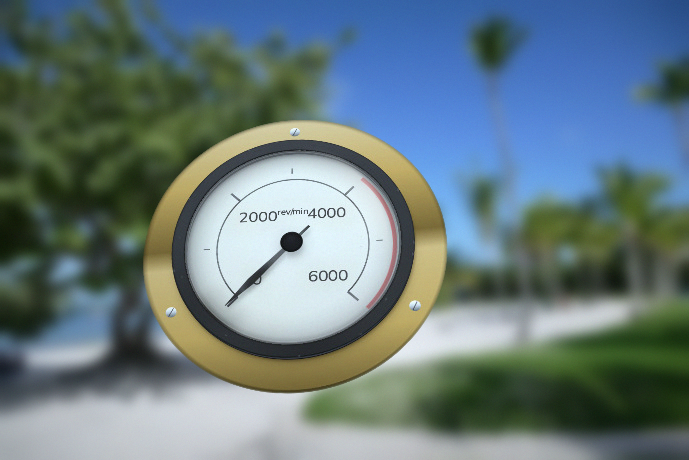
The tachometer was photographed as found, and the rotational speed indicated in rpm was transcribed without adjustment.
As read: 0 rpm
